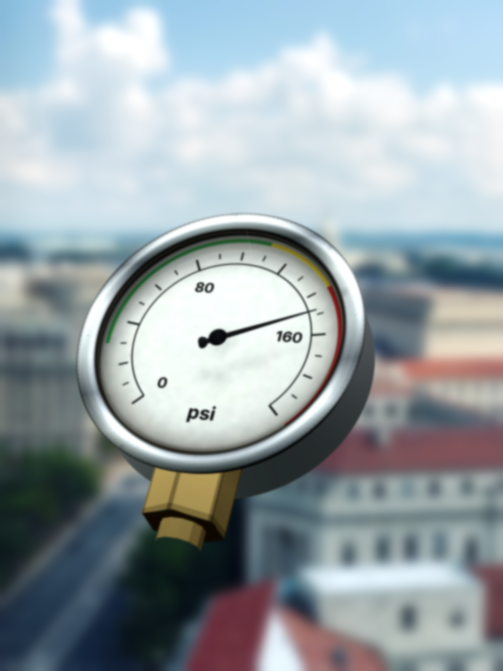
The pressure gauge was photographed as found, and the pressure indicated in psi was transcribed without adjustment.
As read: 150 psi
